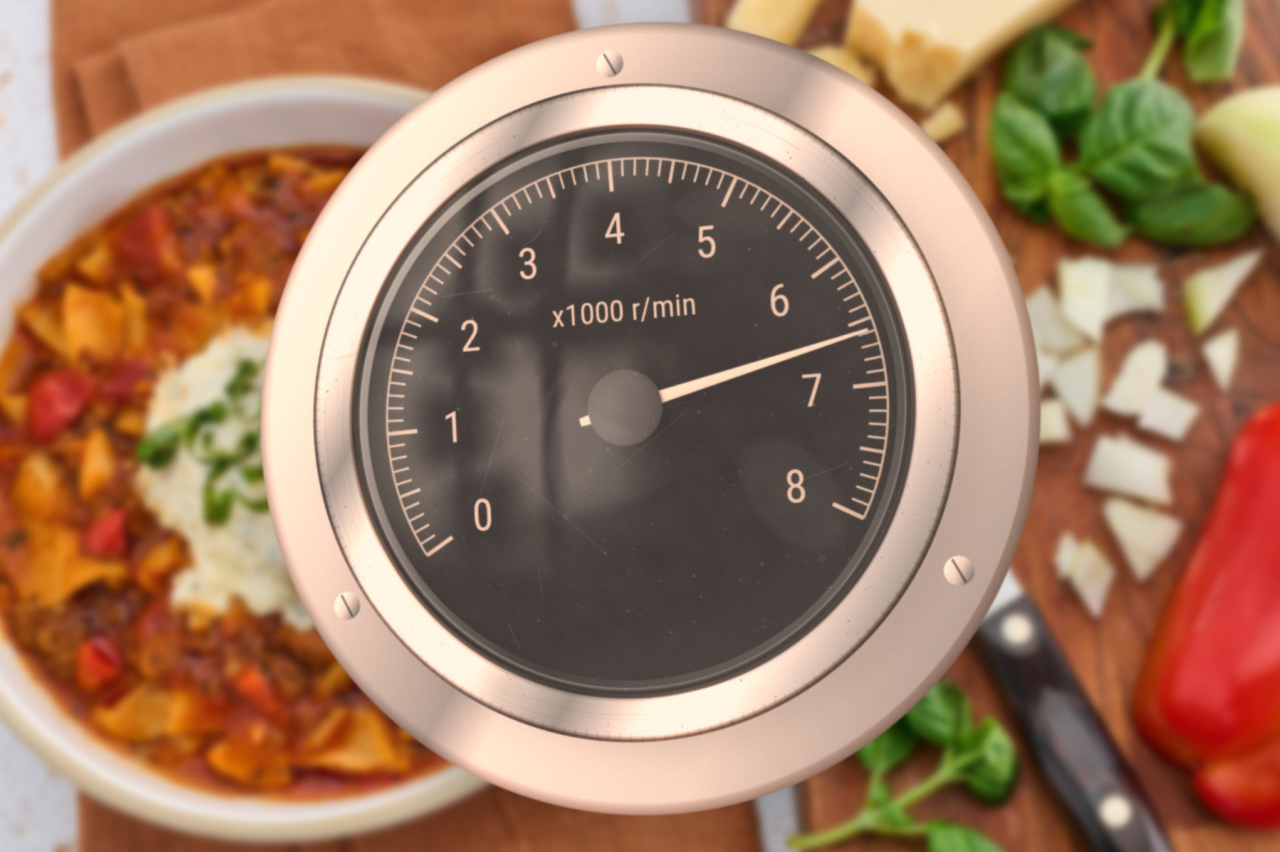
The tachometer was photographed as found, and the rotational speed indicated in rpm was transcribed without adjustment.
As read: 6600 rpm
